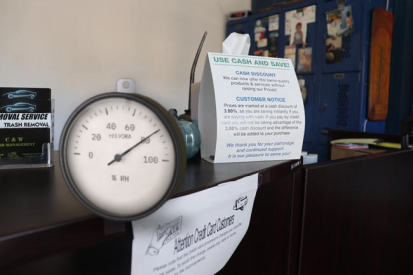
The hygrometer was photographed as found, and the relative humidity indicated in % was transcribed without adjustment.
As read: 80 %
